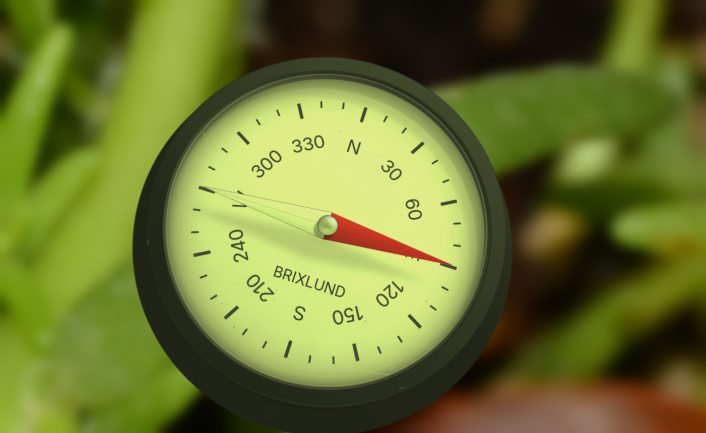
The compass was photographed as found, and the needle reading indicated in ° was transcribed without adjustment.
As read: 90 °
